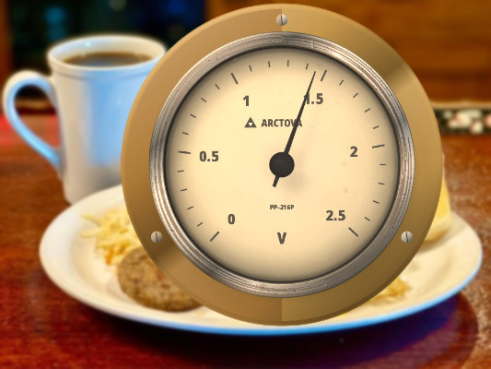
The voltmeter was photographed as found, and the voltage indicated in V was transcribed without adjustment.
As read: 1.45 V
